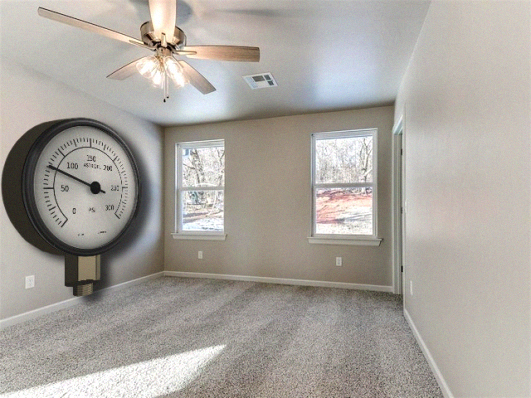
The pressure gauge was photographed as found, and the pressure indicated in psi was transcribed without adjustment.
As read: 75 psi
